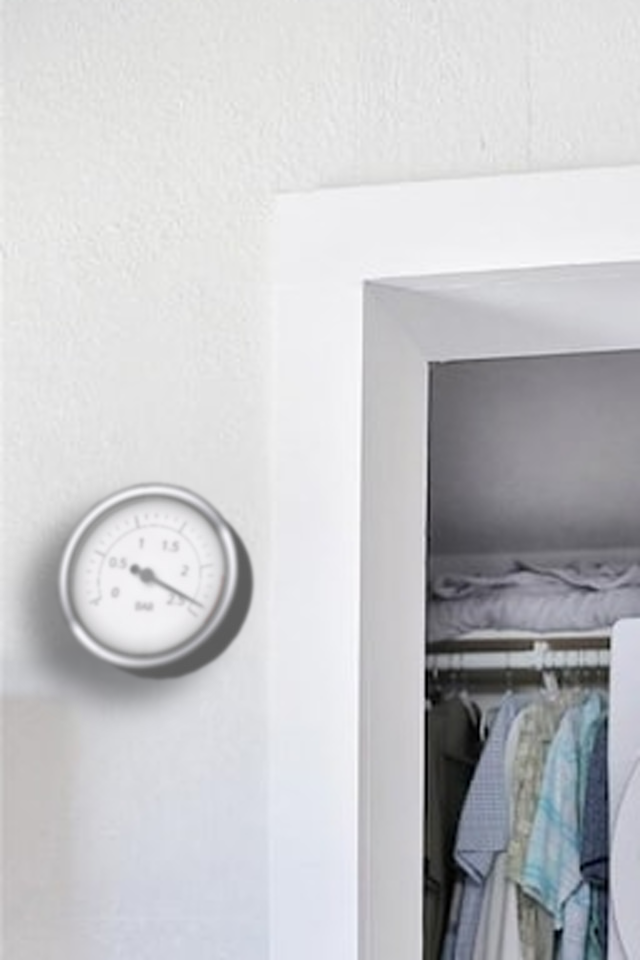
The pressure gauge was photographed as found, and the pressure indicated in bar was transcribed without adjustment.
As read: 2.4 bar
